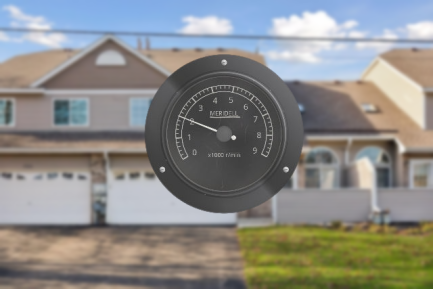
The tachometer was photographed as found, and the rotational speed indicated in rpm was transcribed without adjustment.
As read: 2000 rpm
